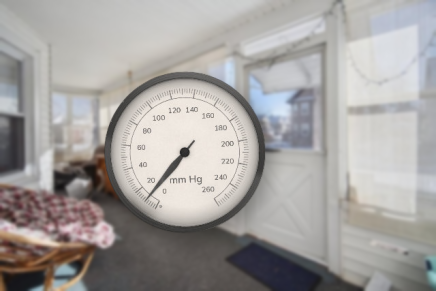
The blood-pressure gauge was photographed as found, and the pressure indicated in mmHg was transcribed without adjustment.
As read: 10 mmHg
